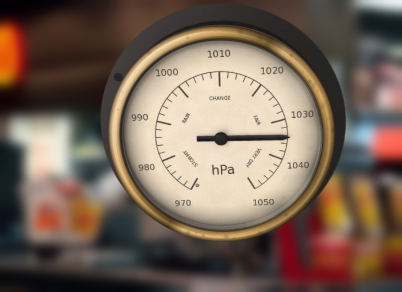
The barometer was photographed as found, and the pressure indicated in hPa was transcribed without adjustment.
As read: 1034 hPa
